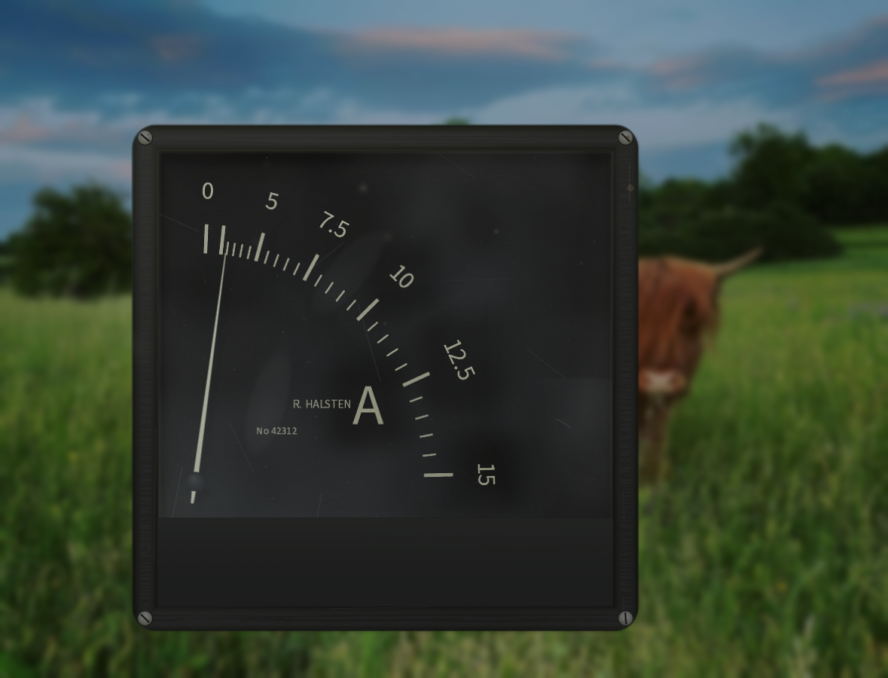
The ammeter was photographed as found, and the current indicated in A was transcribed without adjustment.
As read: 3 A
